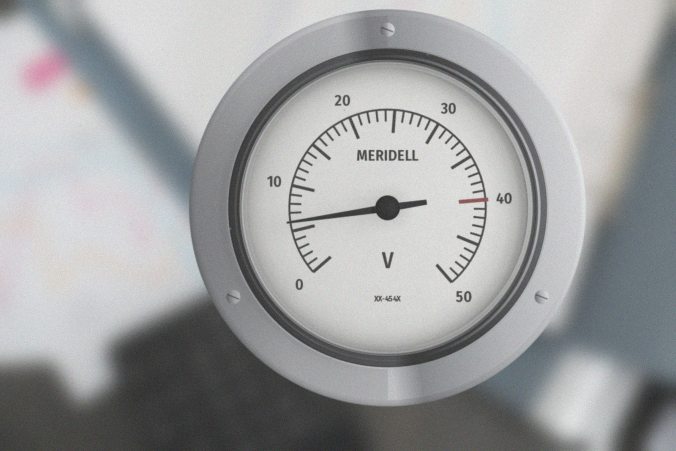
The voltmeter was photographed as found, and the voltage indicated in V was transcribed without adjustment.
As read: 6 V
